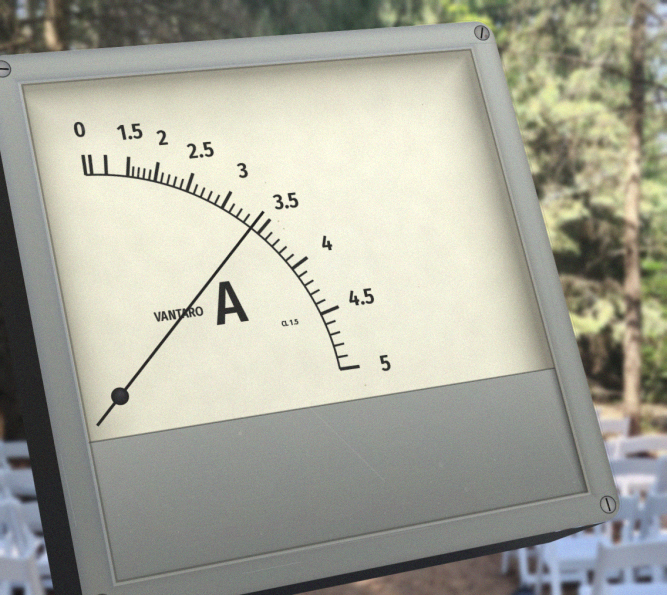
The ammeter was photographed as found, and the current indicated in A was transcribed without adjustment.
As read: 3.4 A
